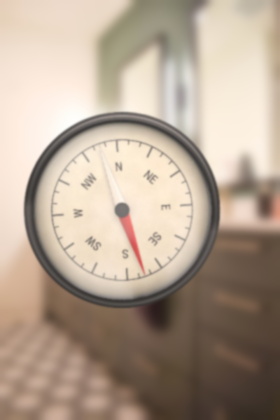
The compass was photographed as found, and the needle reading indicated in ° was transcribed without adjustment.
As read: 165 °
